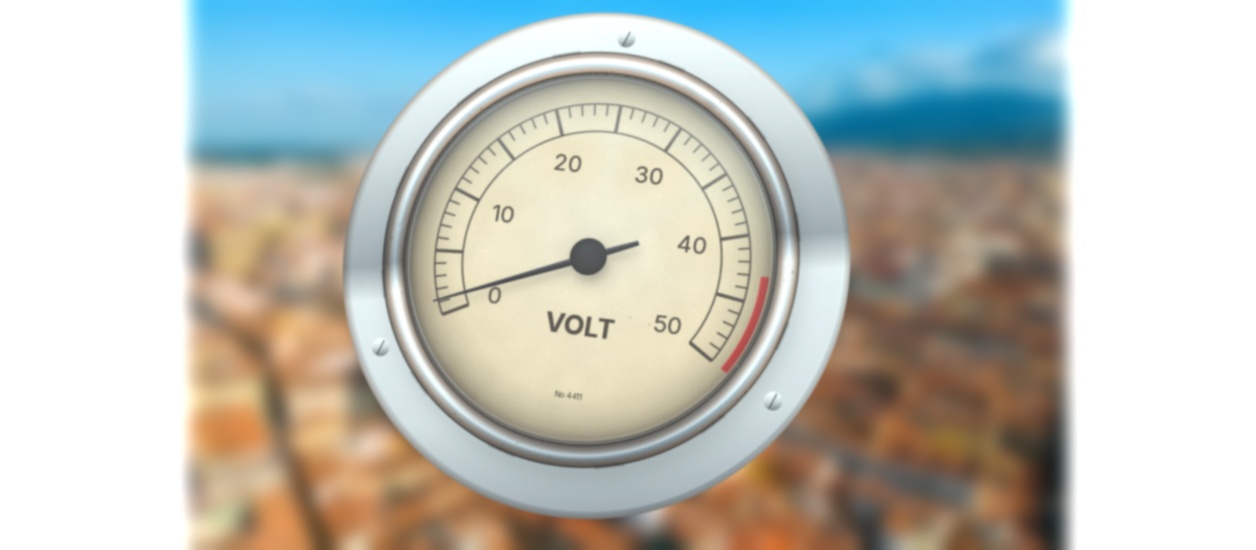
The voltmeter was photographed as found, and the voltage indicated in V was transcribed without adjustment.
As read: 1 V
